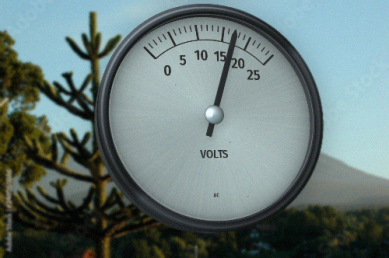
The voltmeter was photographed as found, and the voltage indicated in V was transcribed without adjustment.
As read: 17 V
